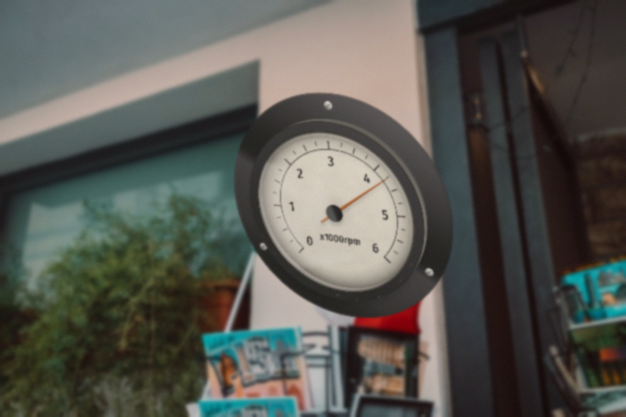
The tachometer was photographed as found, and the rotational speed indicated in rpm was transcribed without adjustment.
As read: 4250 rpm
